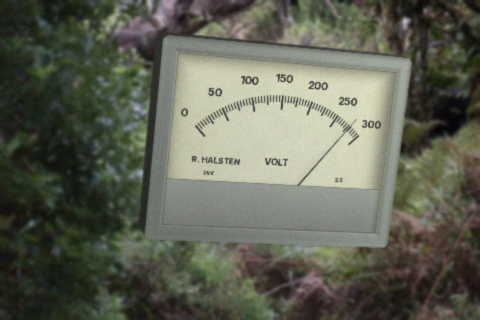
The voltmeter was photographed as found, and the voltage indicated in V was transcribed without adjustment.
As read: 275 V
